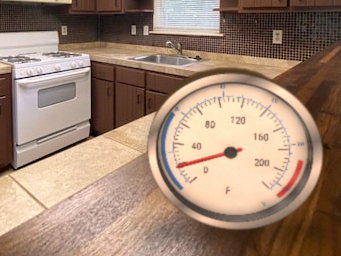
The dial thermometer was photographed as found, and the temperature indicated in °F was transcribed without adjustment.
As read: 20 °F
